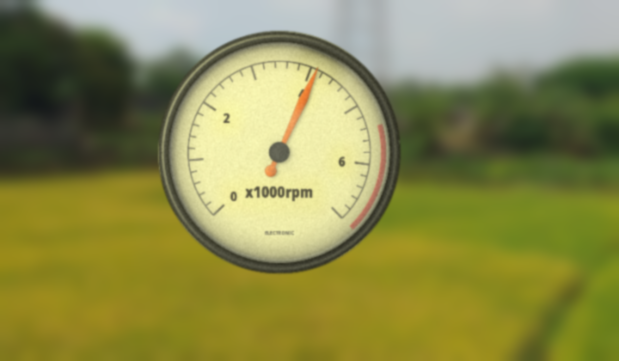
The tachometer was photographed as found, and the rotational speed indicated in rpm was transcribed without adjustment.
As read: 4100 rpm
